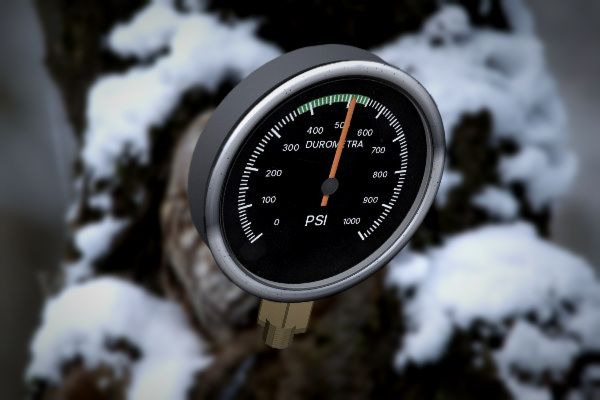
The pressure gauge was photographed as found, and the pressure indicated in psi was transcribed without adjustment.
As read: 500 psi
